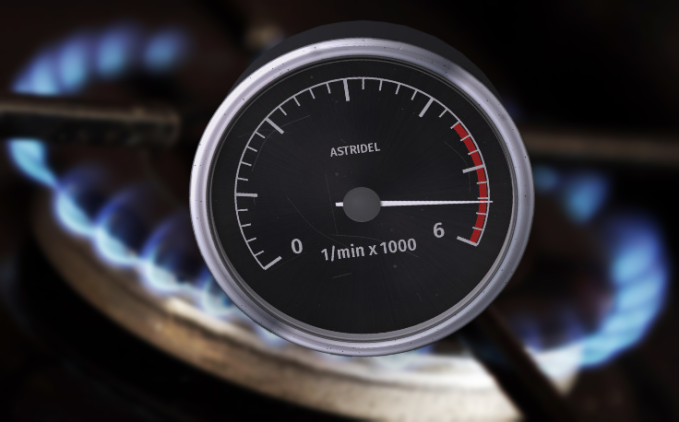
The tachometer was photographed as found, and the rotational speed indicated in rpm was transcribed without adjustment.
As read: 5400 rpm
